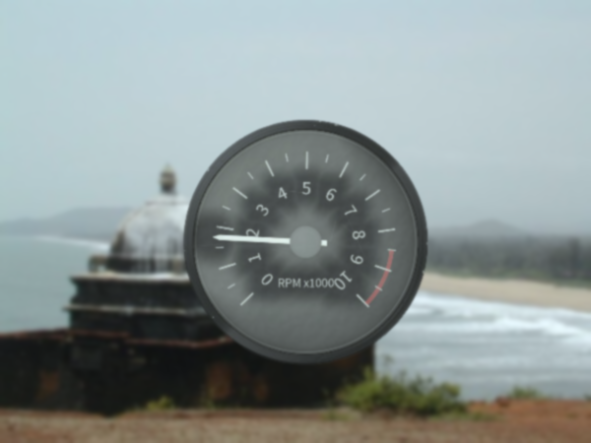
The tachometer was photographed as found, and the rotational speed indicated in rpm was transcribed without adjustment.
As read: 1750 rpm
